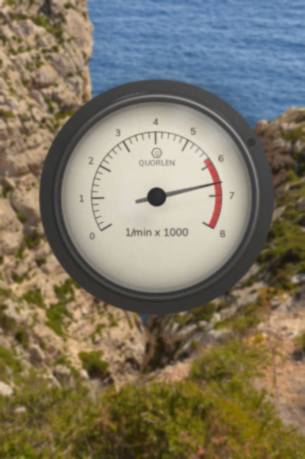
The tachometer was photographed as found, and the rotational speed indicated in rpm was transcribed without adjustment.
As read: 6600 rpm
